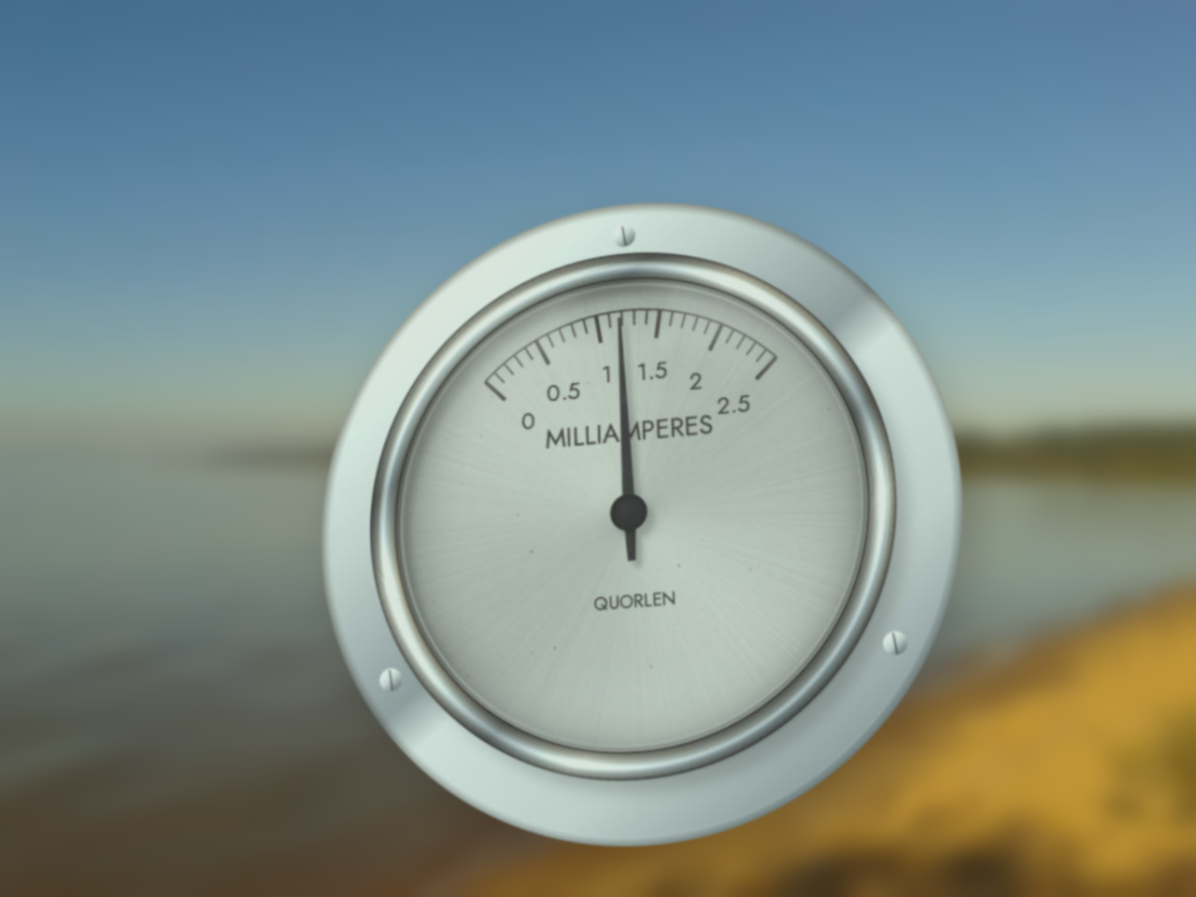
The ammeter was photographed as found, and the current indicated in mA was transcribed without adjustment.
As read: 1.2 mA
